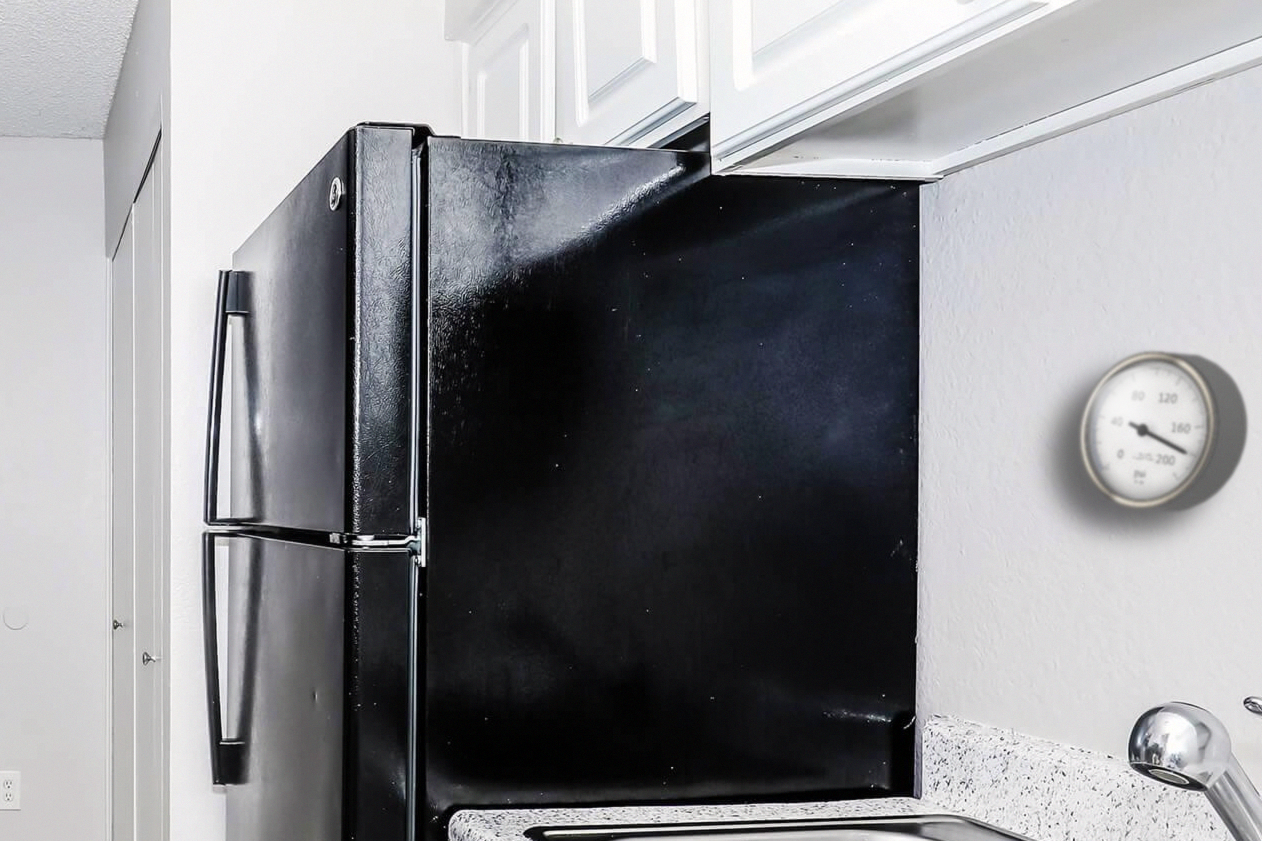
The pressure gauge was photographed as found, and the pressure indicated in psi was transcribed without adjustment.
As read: 180 psi
